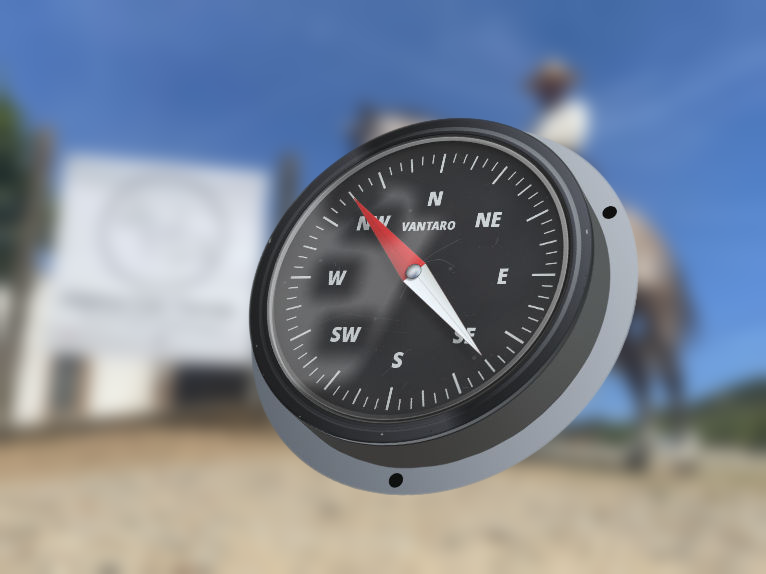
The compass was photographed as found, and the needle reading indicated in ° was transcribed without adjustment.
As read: 315 °
